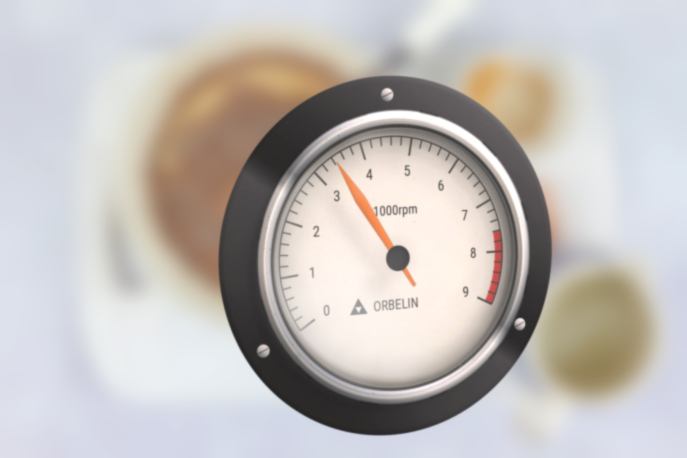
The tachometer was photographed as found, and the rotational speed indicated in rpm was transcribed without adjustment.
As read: 3400 rpm
